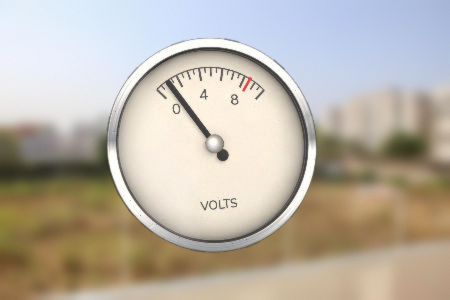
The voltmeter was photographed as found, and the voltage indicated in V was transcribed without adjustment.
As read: 1 V
